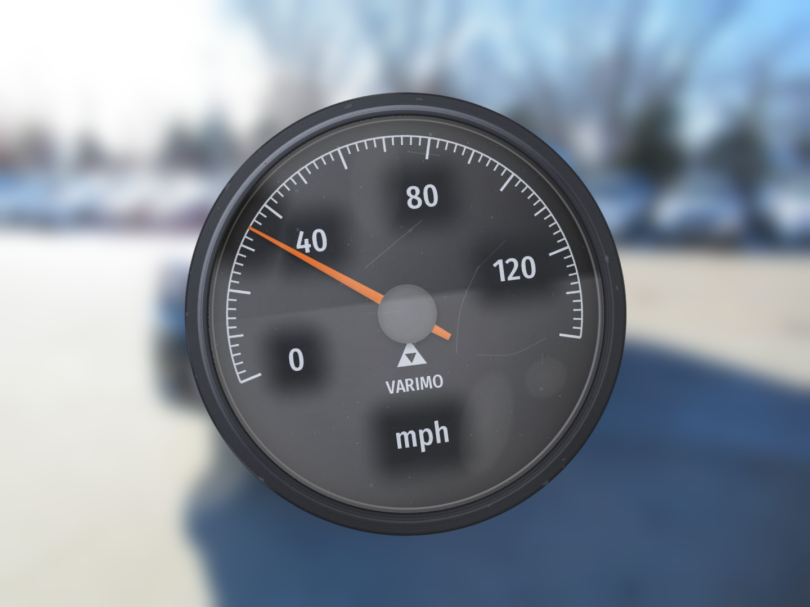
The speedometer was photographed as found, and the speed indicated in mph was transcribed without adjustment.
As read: 34 mph
